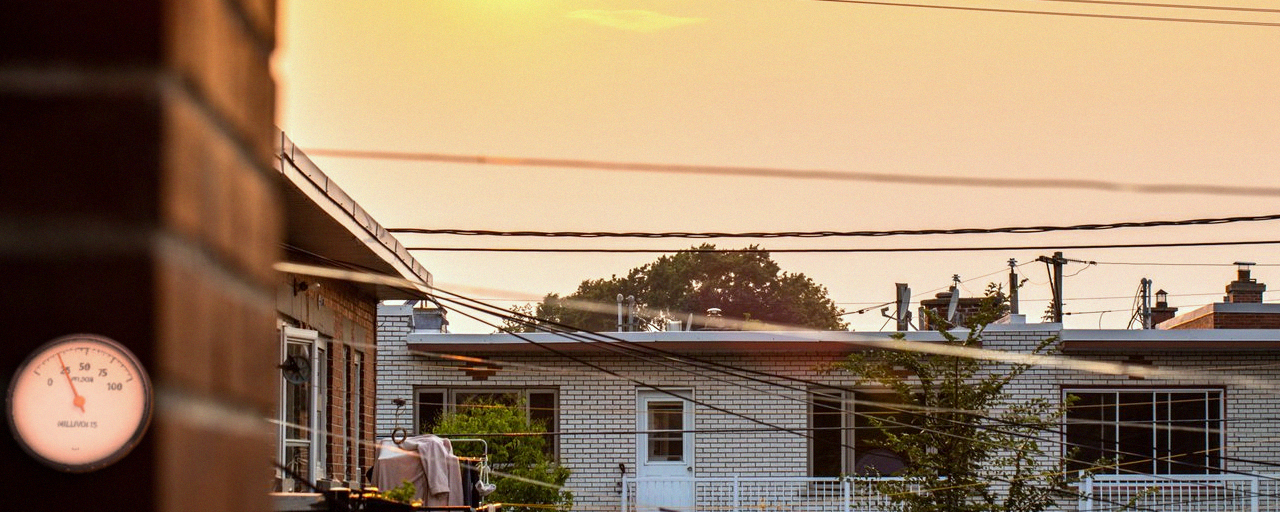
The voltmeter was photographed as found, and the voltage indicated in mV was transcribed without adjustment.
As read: 25 mV
